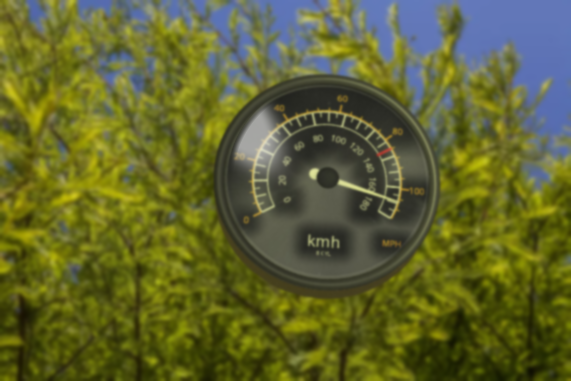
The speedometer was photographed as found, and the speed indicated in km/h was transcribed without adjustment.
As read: 170 km/h
